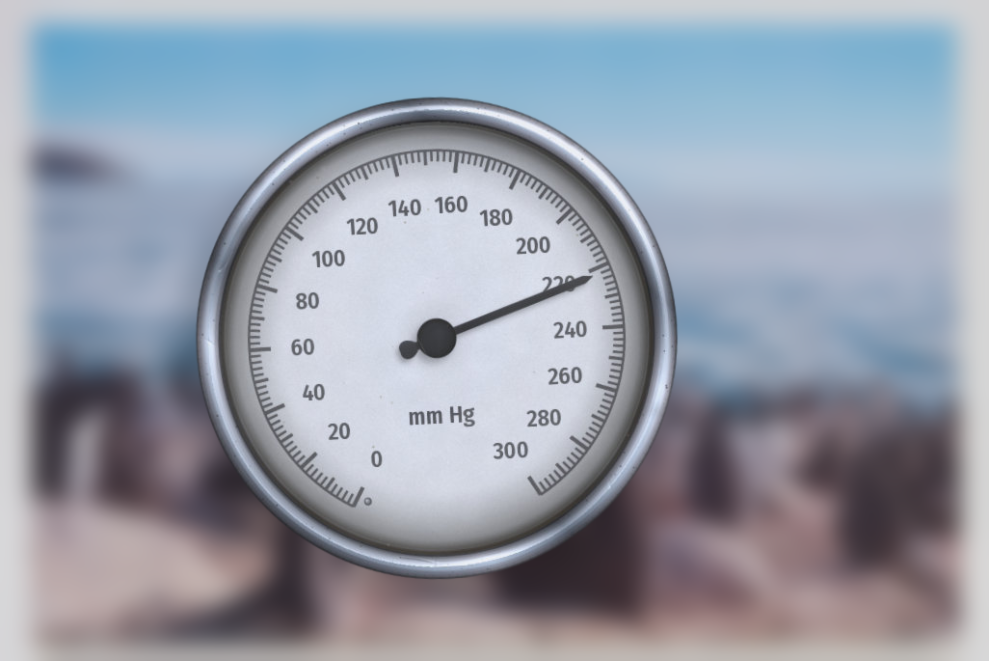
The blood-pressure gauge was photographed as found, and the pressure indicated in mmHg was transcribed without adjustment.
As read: 222 mmHg
